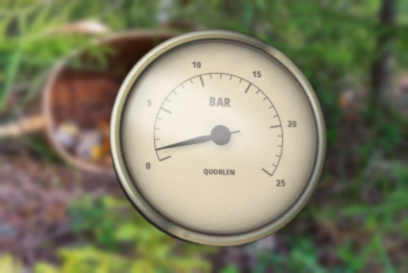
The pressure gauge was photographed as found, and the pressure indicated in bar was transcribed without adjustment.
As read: 1 bar
